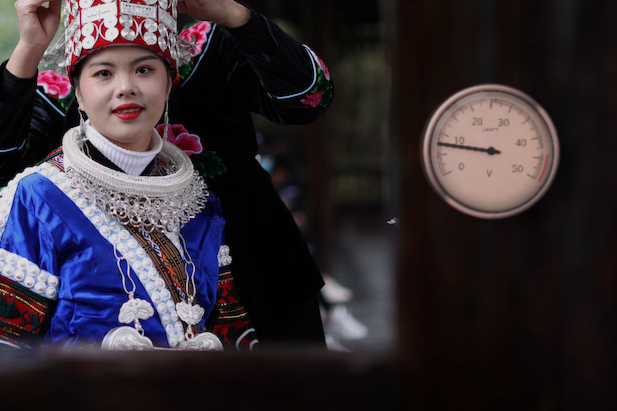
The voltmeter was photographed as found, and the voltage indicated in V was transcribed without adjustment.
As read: 7.5 V
